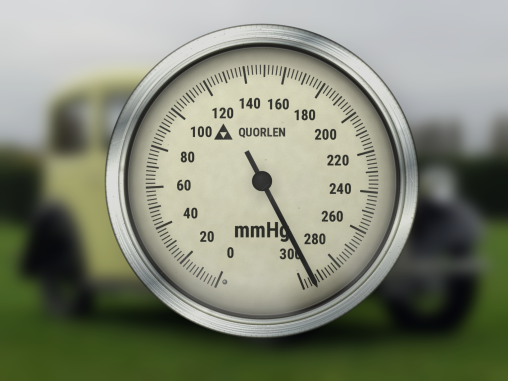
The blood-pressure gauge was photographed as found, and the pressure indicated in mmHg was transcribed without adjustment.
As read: 294 mmHg
